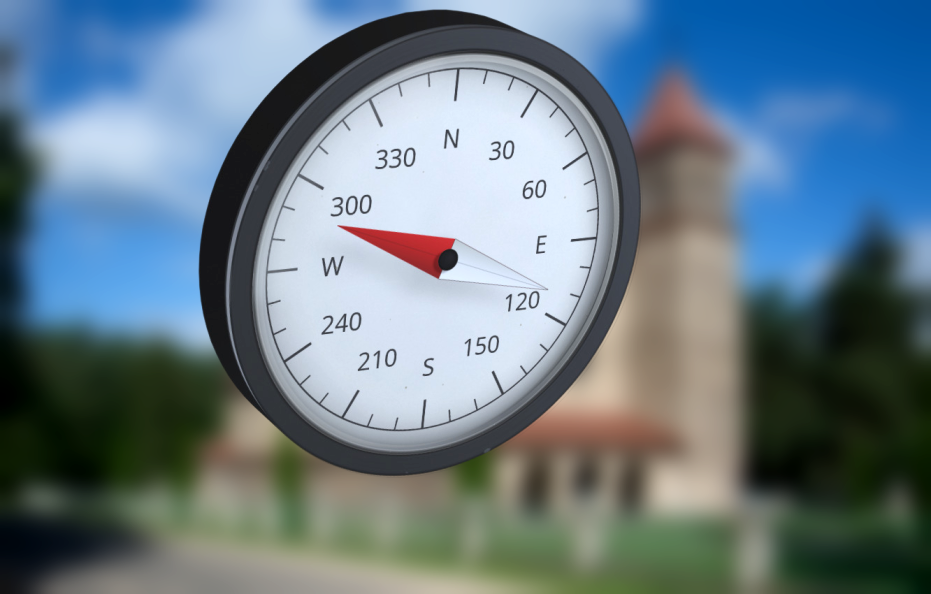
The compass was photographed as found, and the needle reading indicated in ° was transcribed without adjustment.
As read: 290 °
